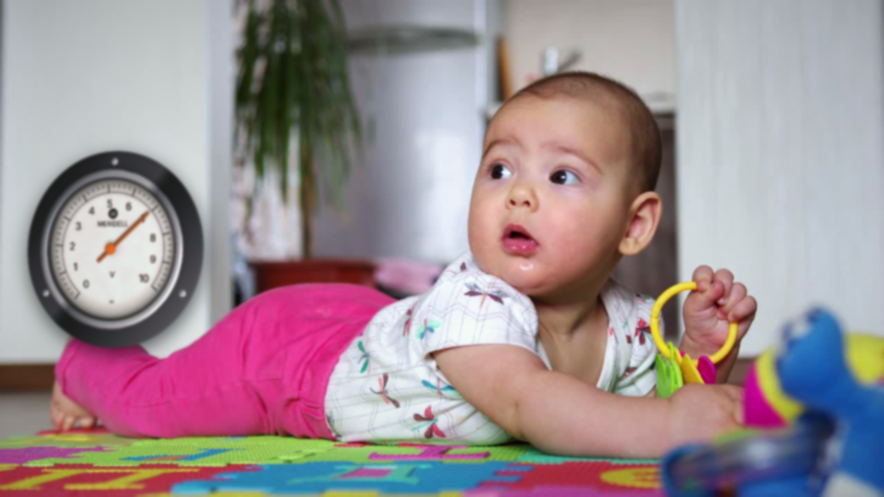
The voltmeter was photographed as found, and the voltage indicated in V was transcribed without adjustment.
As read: 7 V
